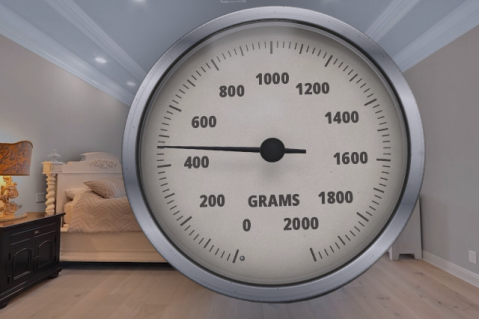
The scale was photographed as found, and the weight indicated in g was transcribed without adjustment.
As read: 460 g
